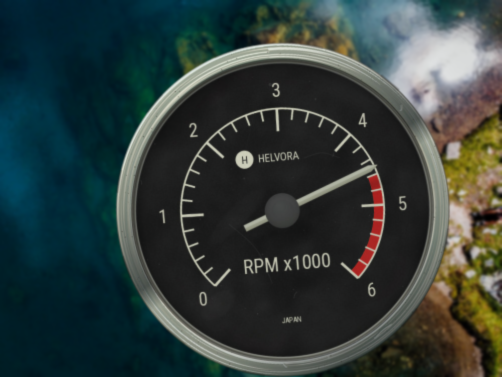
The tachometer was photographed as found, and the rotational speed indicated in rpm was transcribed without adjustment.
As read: 4500 rpm
